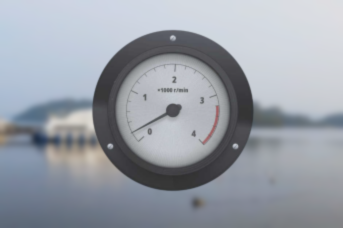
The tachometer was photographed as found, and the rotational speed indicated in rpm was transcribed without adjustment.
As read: 200 rpm
